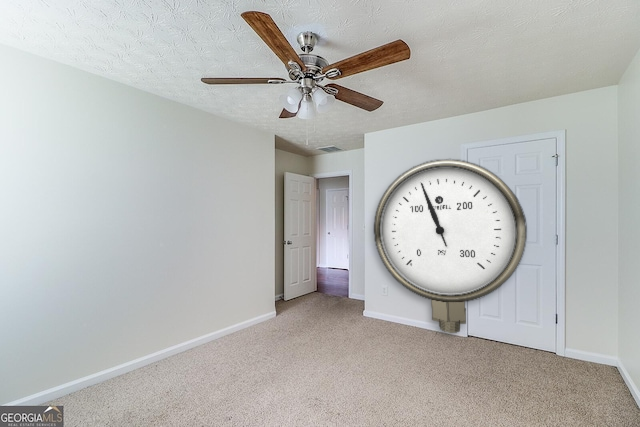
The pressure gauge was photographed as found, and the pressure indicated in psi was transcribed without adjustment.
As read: 130 psi
